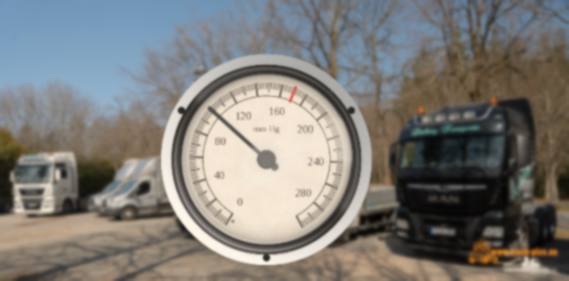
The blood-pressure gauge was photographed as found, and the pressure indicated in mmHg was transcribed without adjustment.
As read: 100 mmHg
